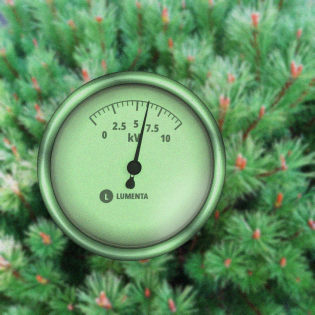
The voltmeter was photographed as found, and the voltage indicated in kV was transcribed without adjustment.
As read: 6 kV
